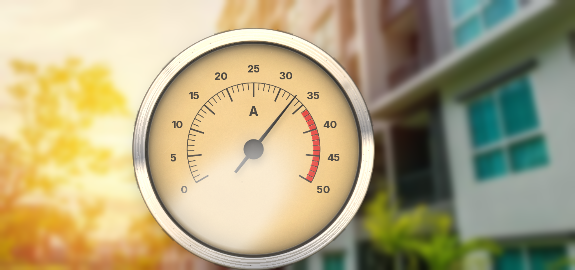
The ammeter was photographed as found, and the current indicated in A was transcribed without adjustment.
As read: 33 A
